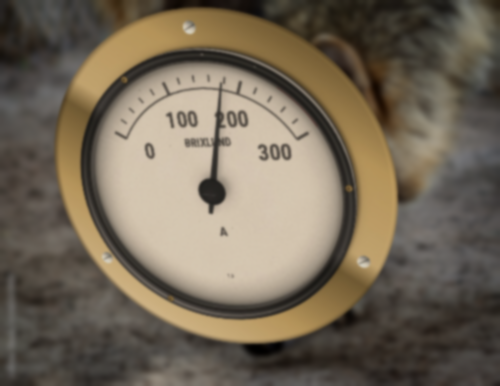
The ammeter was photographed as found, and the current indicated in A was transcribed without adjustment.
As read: 180 A
